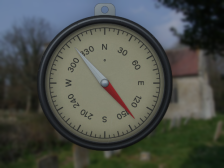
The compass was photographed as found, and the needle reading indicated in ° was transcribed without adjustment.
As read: 140 °
